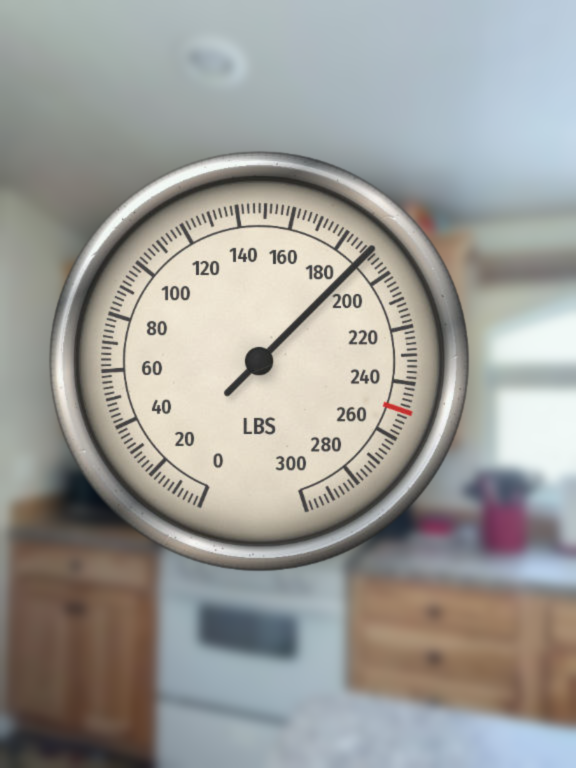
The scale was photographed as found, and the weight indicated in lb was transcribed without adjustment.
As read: 190 lb
